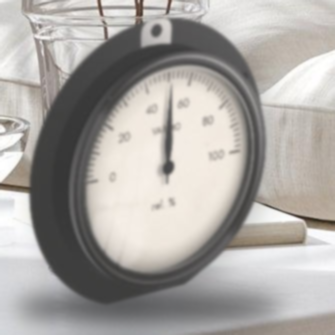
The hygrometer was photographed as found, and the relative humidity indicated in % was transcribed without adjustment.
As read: 50 %
